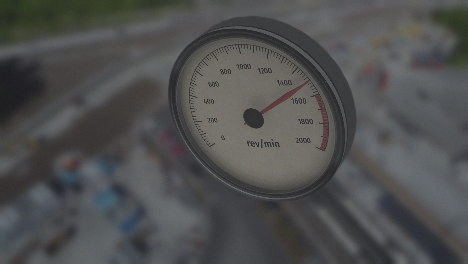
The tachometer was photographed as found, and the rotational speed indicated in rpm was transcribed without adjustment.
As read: 1500 rpm
